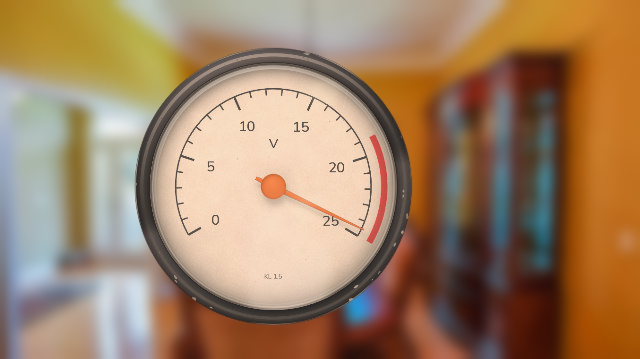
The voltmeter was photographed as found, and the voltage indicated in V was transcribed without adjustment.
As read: 24.5 V
